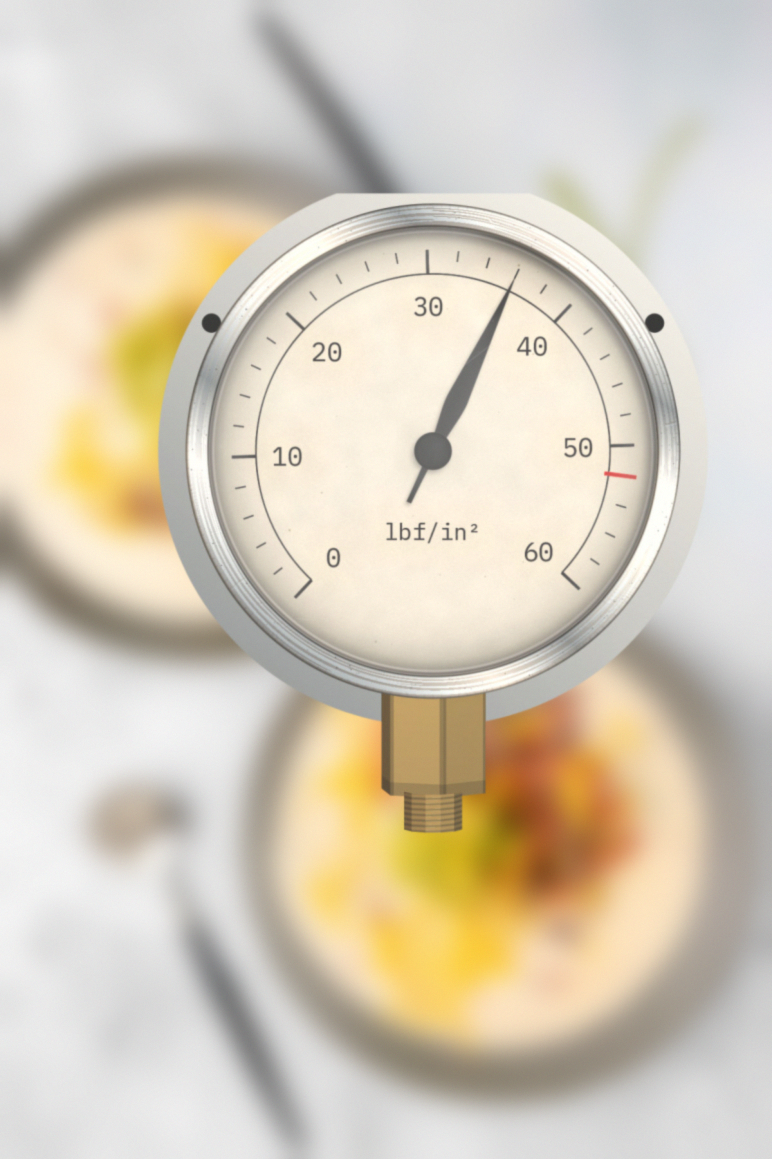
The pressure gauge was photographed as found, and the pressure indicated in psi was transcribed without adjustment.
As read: 36 psi
